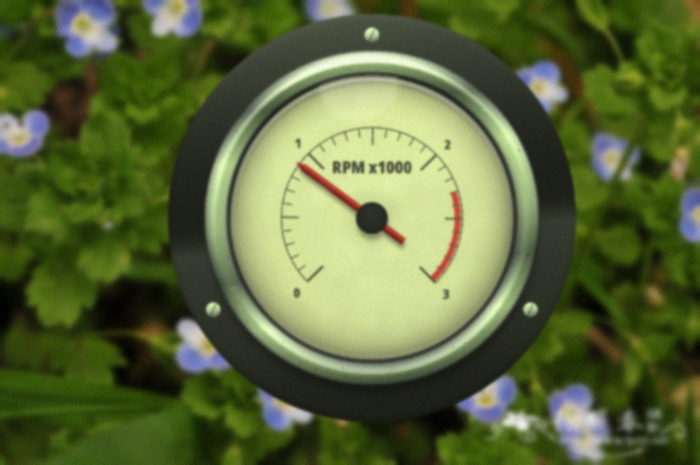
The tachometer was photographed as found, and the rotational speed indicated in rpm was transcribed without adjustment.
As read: 900 rpm
